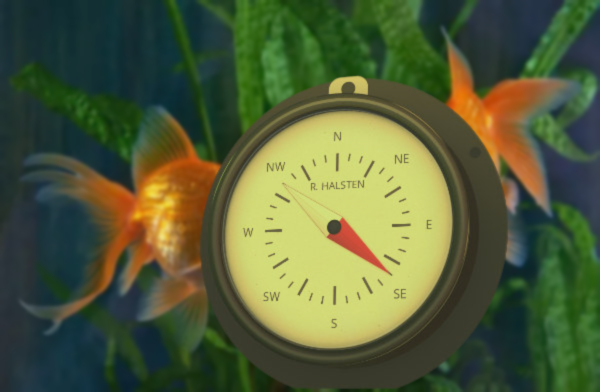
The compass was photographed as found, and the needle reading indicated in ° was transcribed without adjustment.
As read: 130 °
